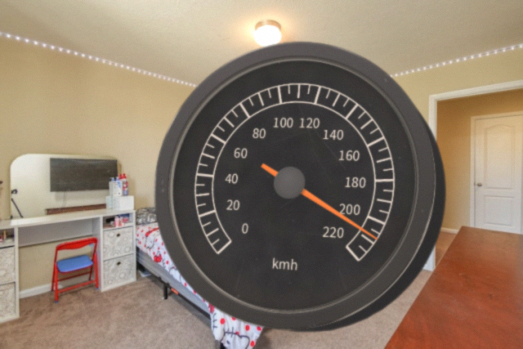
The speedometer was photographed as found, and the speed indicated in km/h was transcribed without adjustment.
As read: 207.5 km/h
